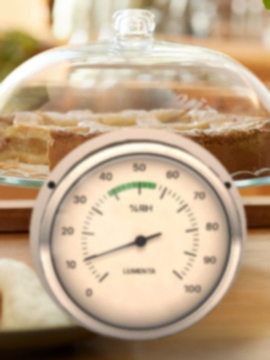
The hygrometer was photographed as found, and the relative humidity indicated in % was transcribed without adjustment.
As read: 10 %
